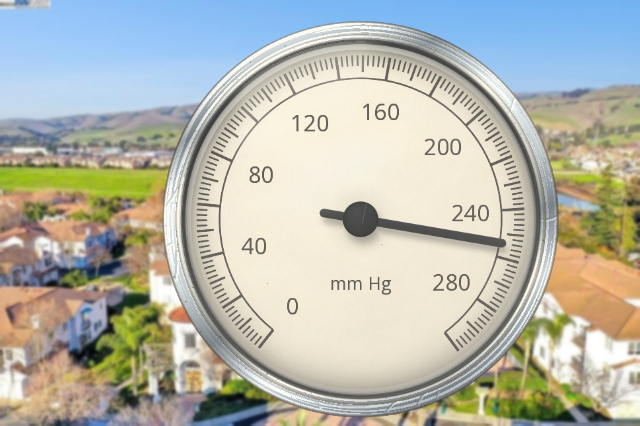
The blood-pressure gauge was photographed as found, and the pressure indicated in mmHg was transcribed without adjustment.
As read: 254 mmHg
